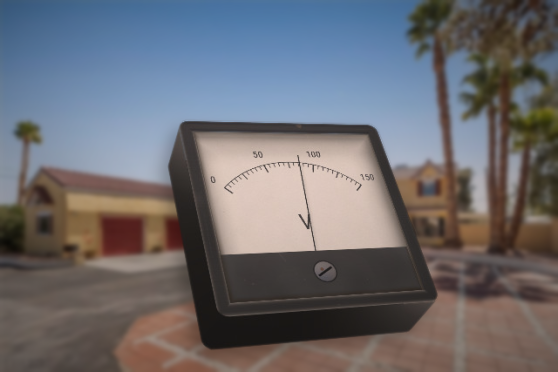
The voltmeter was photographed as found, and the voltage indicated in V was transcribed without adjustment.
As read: 85 V
